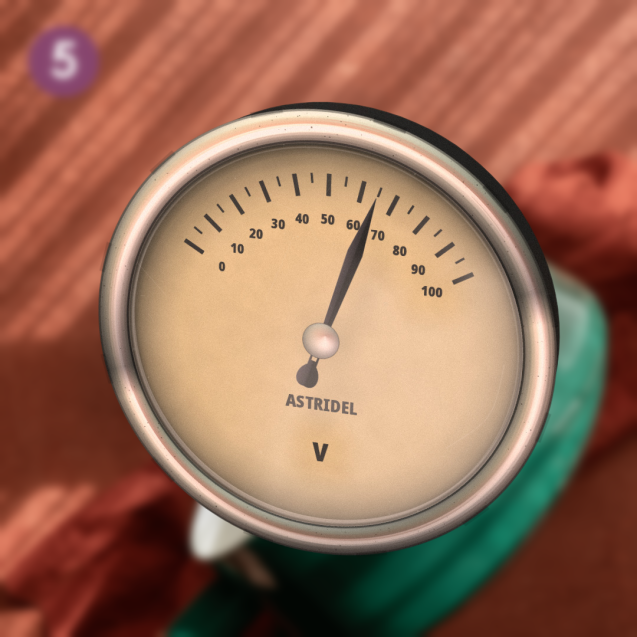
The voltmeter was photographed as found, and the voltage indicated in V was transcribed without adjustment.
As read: 65 V
